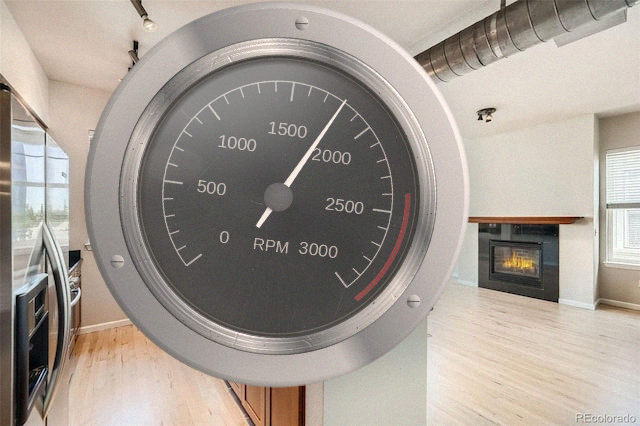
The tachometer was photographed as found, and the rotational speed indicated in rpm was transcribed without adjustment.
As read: 1800 rpm
